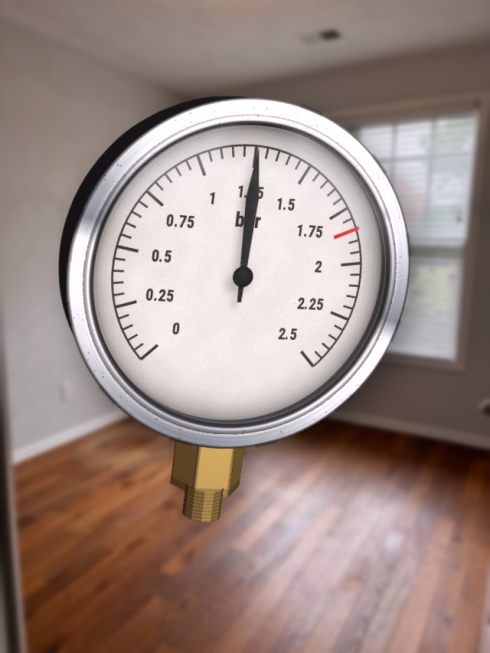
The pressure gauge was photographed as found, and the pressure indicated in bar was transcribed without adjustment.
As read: 1.25 bar
